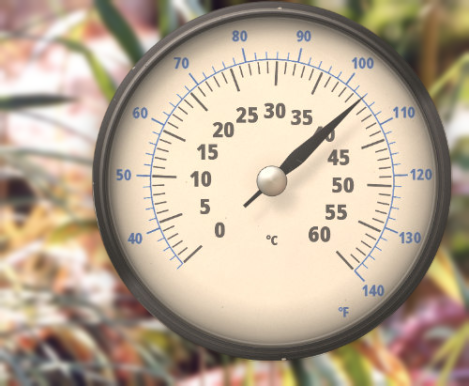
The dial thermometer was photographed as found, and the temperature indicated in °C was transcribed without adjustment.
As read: 40 °C
